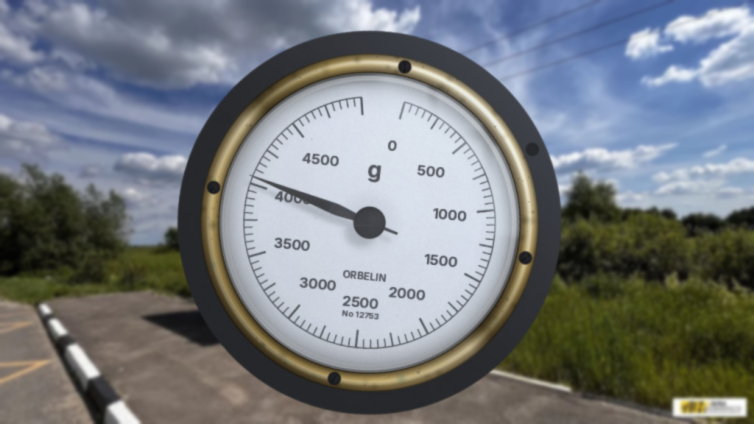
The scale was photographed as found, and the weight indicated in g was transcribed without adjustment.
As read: 4050 g
